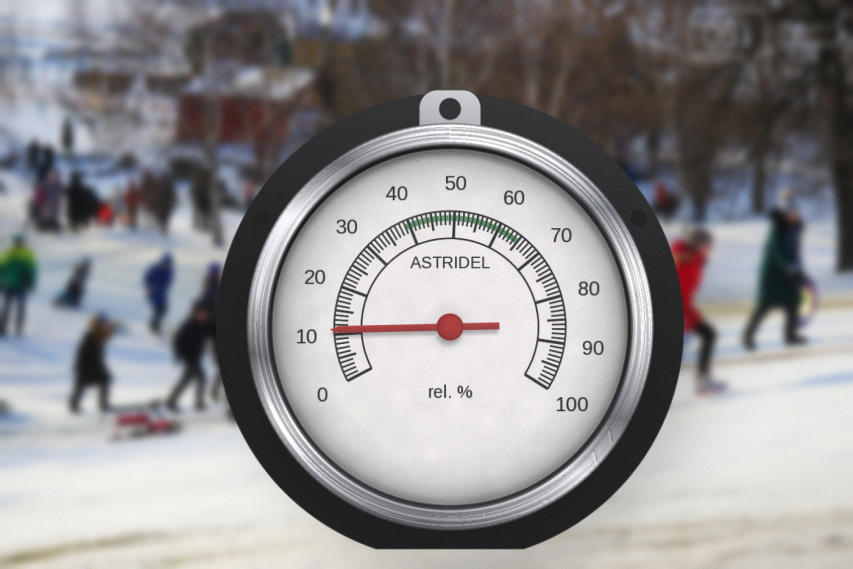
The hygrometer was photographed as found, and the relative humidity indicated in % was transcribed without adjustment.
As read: 11 %
